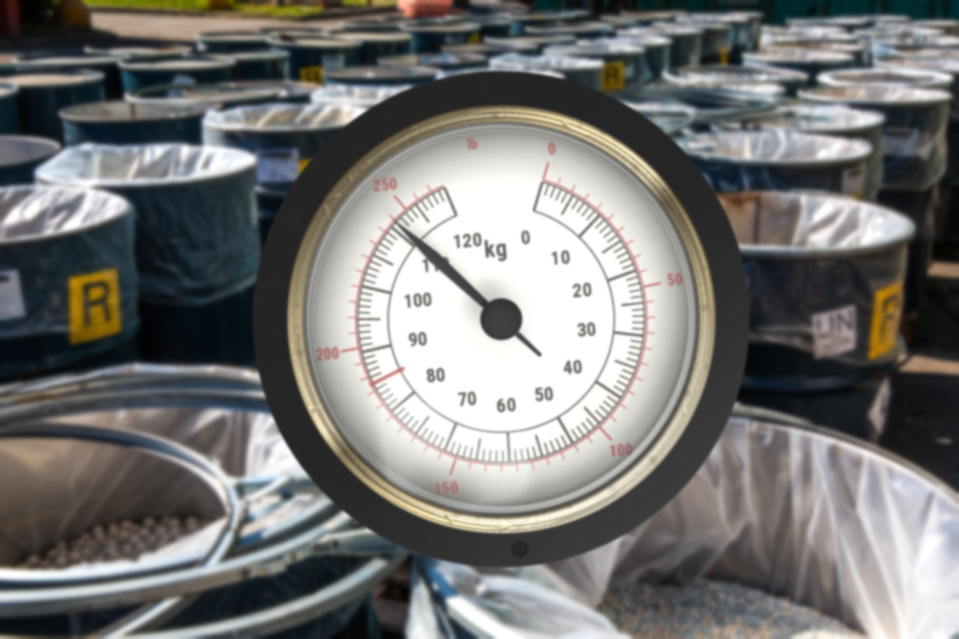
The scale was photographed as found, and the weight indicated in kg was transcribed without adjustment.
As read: 111 kg
